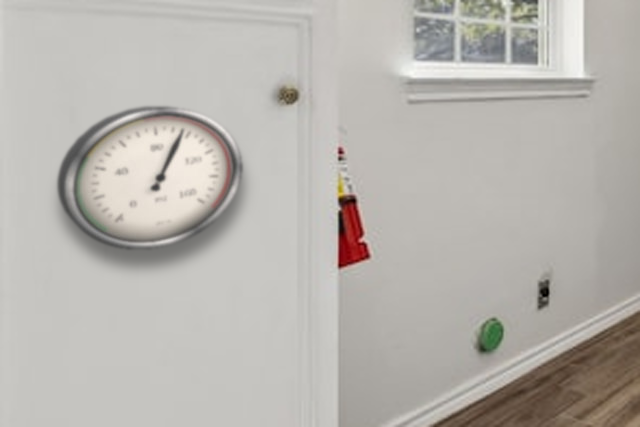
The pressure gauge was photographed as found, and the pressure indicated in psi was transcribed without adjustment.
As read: 95 psi
